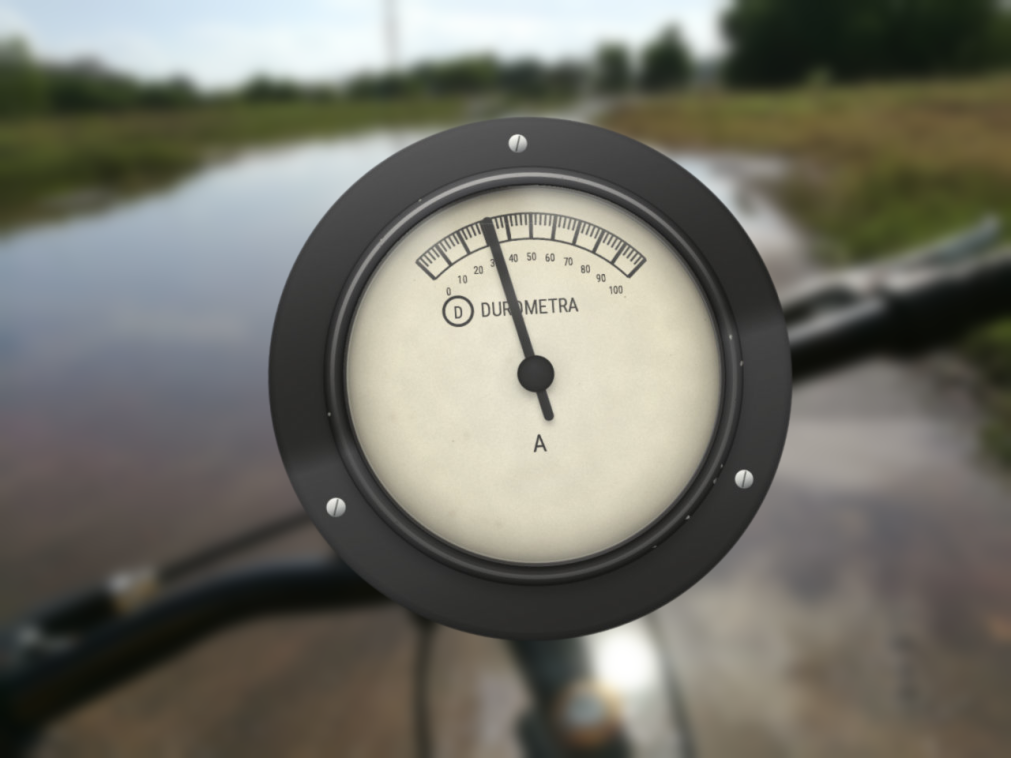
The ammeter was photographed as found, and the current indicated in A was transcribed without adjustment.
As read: 32 A
